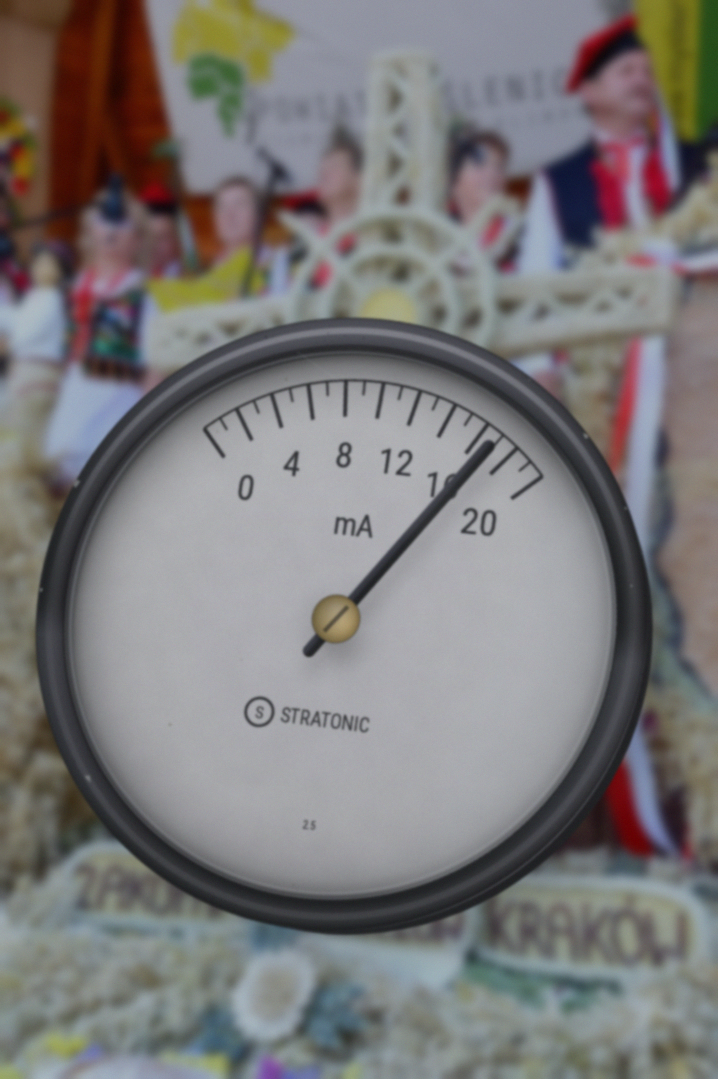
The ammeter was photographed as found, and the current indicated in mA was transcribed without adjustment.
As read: 17 mA
